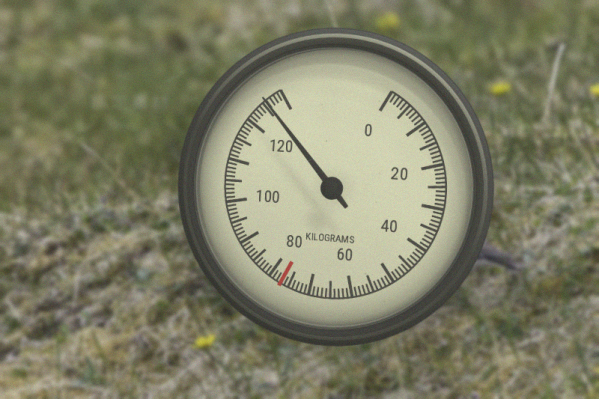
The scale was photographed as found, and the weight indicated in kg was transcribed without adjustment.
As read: 126 kg
